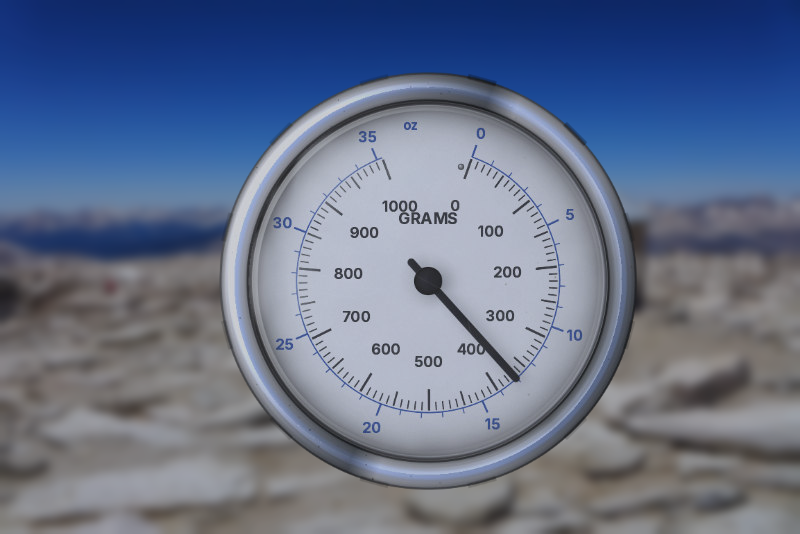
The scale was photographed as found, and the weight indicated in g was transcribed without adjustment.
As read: 370 g
